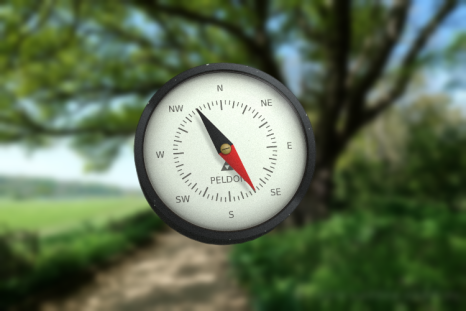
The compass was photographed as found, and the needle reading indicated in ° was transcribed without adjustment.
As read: 150 °
